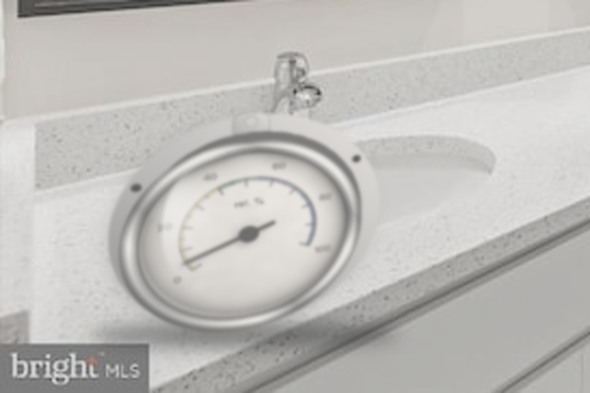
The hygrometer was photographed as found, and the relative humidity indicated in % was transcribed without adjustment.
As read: 5 %
